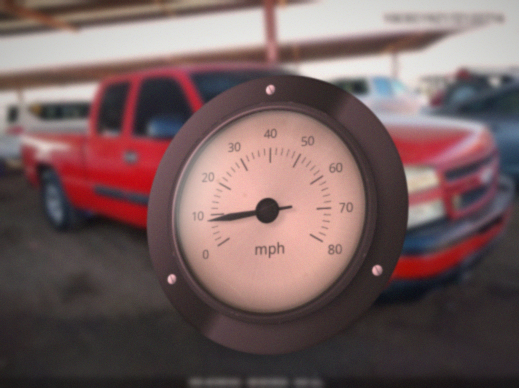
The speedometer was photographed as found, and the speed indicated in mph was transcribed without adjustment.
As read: 8 mph
